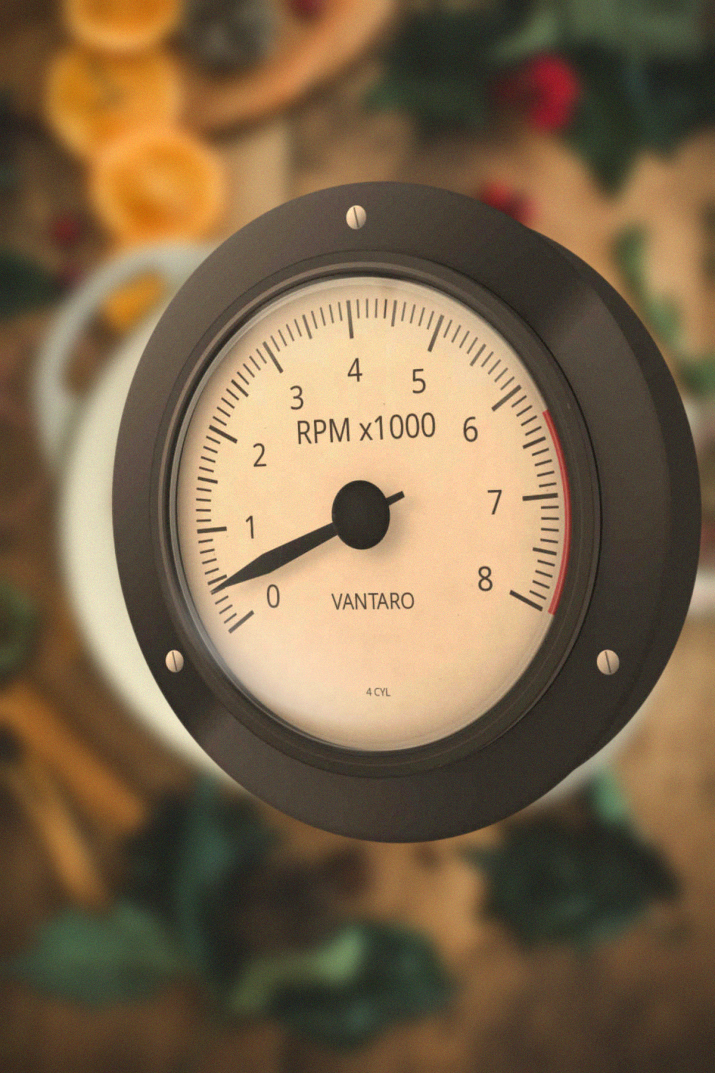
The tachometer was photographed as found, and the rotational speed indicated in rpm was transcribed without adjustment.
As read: 400 rpm
